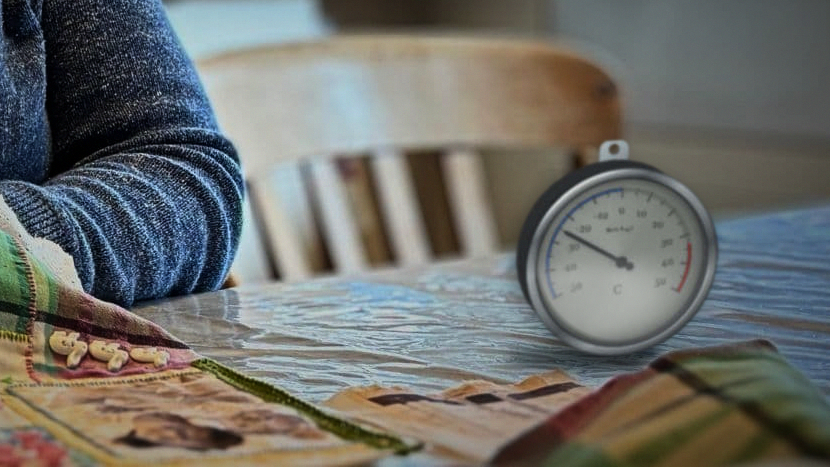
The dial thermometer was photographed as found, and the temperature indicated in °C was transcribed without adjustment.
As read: -25 °C
